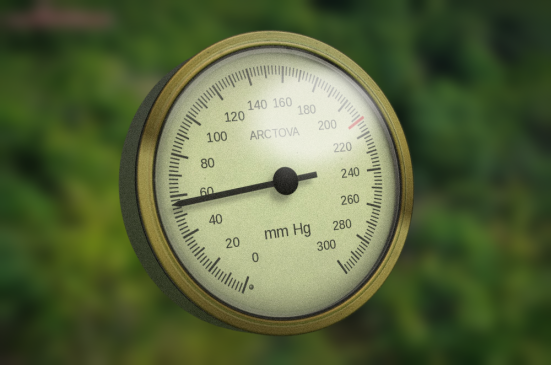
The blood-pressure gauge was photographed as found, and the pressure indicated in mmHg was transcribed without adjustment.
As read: 56 mmHg
